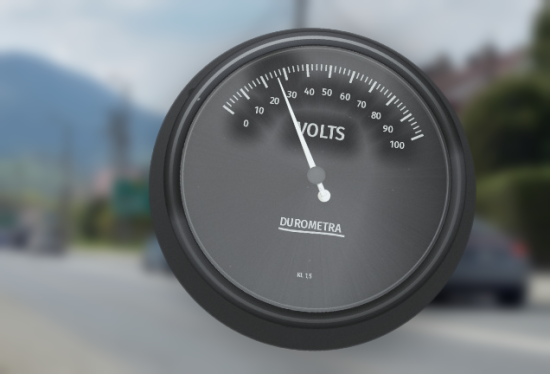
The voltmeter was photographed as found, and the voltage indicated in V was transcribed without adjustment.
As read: 26 V
